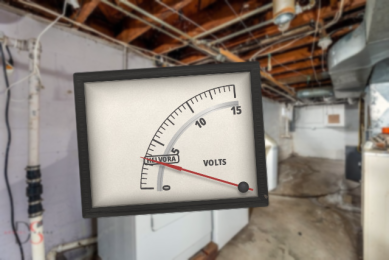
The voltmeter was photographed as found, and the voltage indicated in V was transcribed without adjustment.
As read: 3 V
